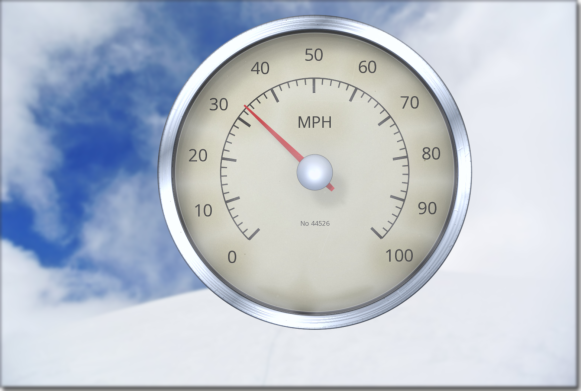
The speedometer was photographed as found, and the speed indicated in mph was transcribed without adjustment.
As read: 33 mph
